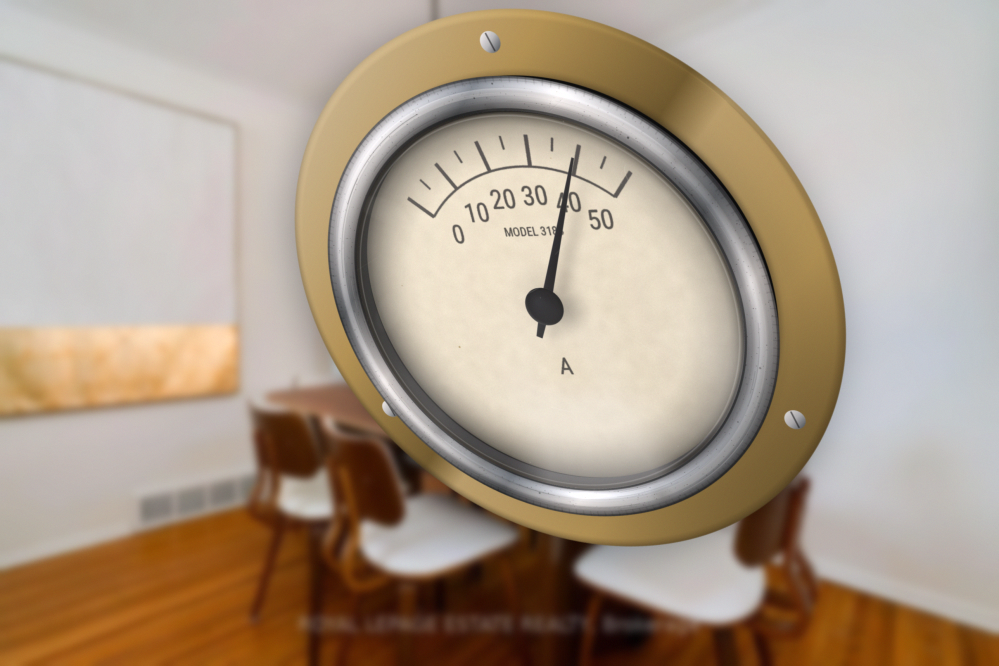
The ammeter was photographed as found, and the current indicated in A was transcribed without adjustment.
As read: 40 A
